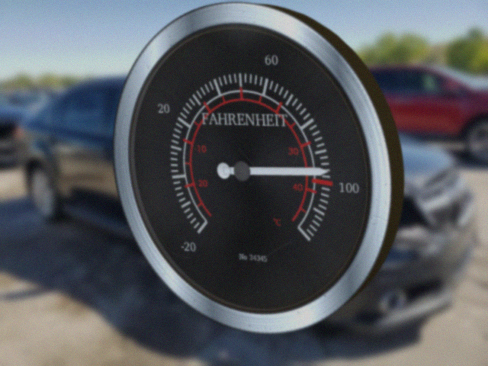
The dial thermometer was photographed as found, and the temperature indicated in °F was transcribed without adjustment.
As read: 96 °F
